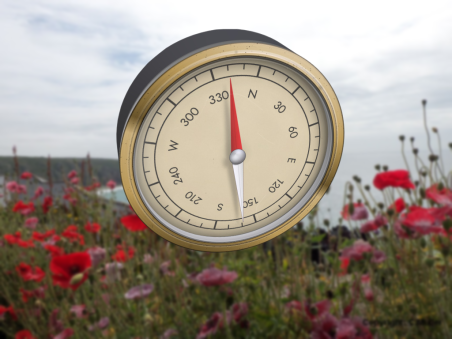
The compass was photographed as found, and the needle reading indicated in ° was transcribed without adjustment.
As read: 340 °
